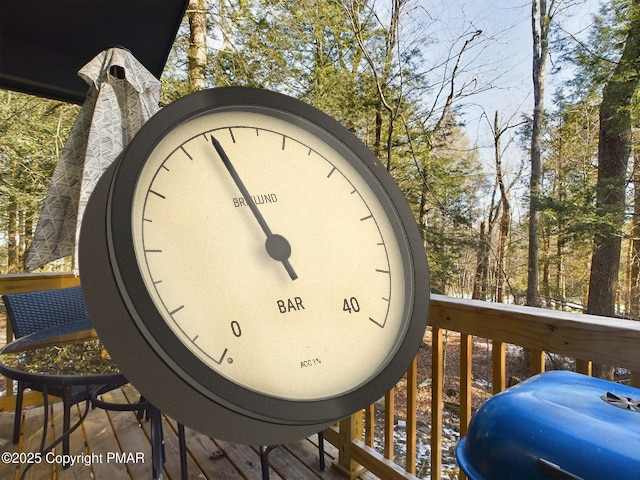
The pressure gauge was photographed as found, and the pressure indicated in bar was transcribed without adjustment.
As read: 18 bar
